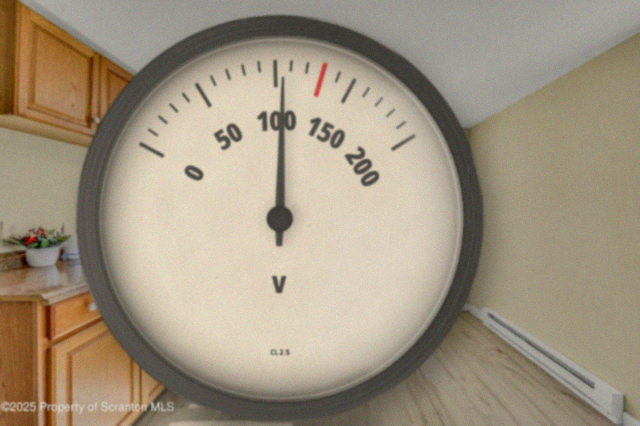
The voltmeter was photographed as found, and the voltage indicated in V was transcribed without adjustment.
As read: 105 V
